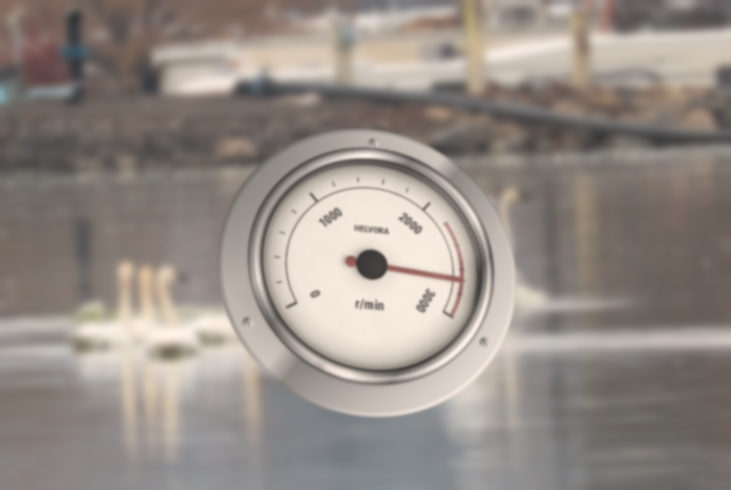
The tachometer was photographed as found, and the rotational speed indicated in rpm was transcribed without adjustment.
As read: 2700 rpm
